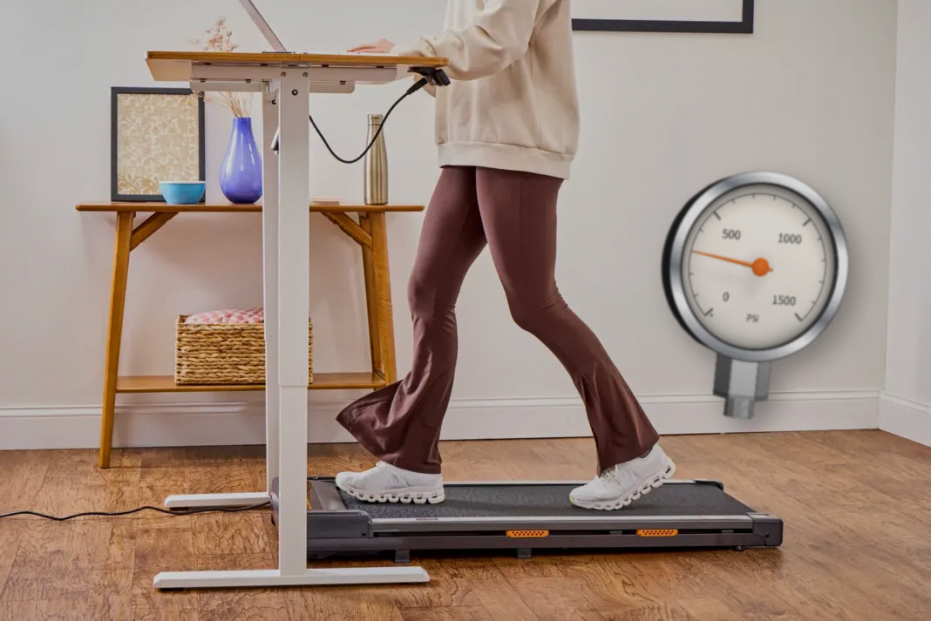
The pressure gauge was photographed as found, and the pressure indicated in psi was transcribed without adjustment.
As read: 300 psi
